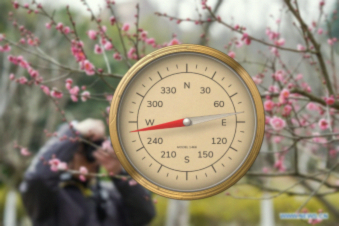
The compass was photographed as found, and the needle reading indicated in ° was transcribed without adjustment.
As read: 260 °
